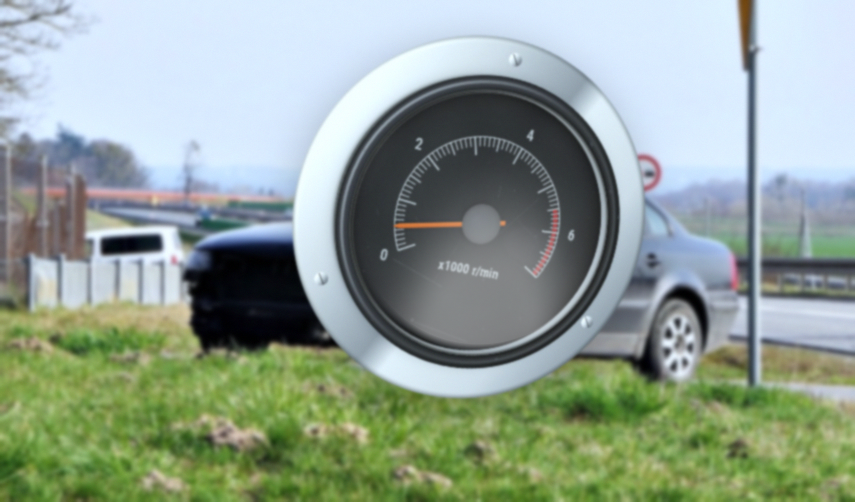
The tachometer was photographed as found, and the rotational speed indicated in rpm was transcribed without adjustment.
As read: 500 rpm
